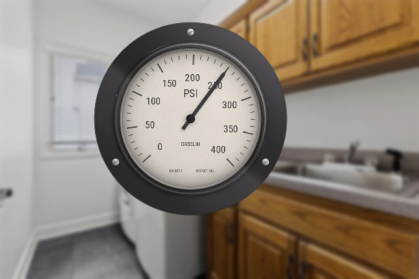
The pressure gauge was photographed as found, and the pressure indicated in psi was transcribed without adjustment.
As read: 250 psi
